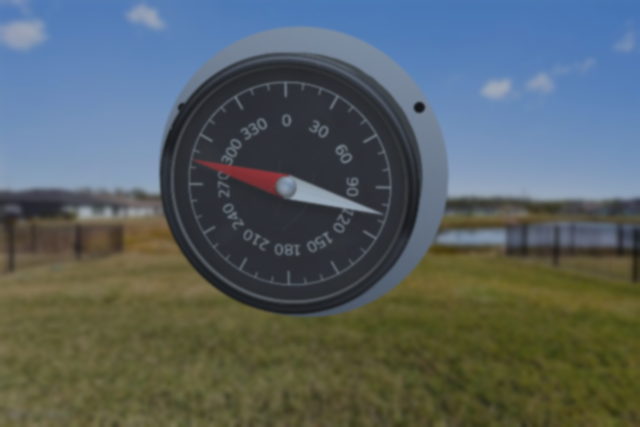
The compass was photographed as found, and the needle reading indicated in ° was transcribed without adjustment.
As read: 285 °
